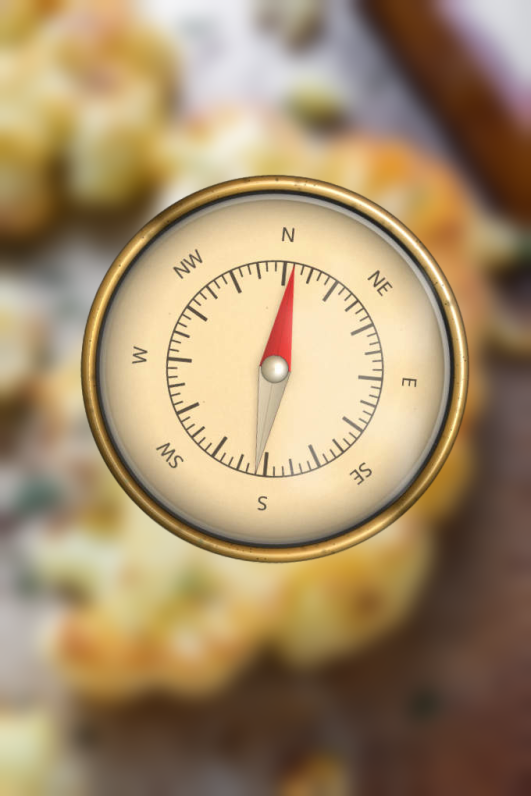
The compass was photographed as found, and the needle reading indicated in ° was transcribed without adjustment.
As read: 5 °
